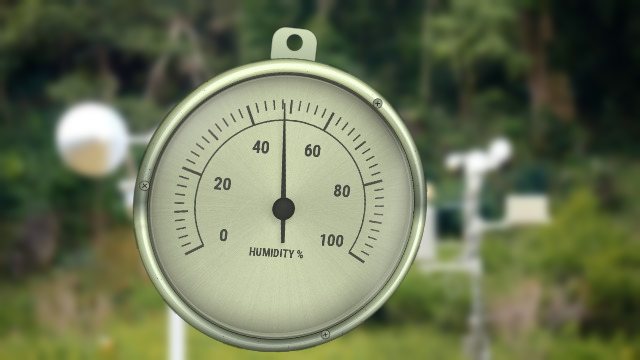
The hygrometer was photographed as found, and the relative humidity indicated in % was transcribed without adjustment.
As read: 48 %
